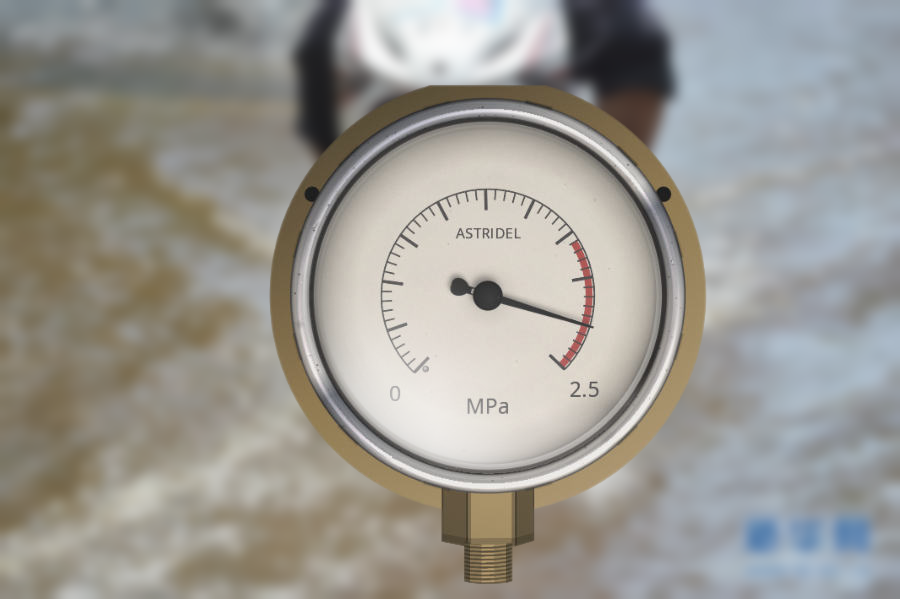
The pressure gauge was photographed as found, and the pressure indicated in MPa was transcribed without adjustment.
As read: 2.25 MPa
